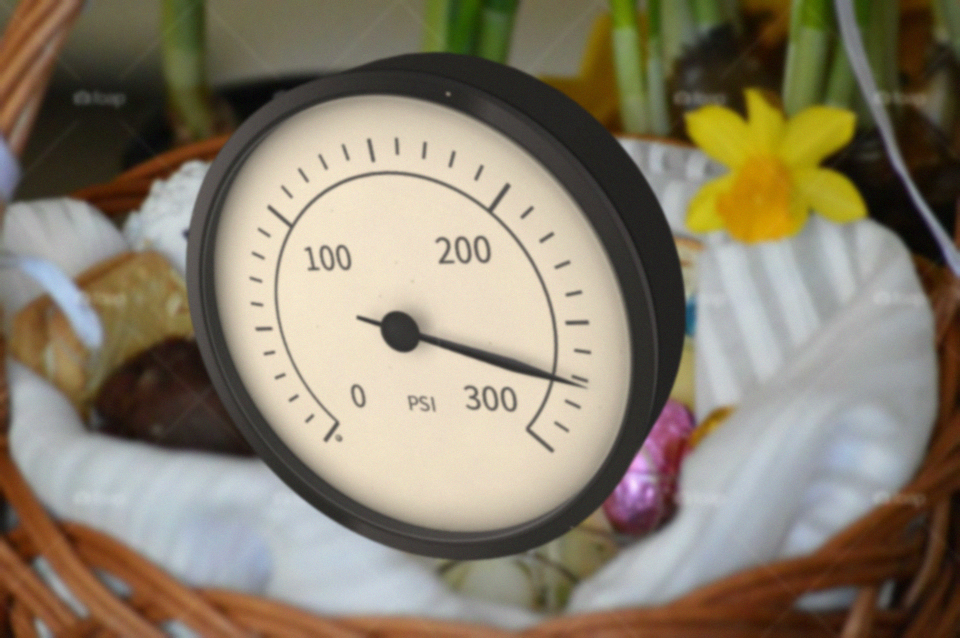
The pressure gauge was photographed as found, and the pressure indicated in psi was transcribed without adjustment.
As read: 270 psi
